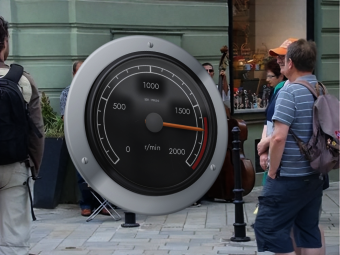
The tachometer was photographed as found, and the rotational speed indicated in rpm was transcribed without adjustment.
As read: 1700 rpm
